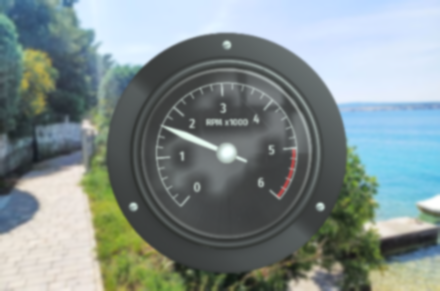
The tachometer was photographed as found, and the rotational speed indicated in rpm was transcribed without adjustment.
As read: 1600 rpm
